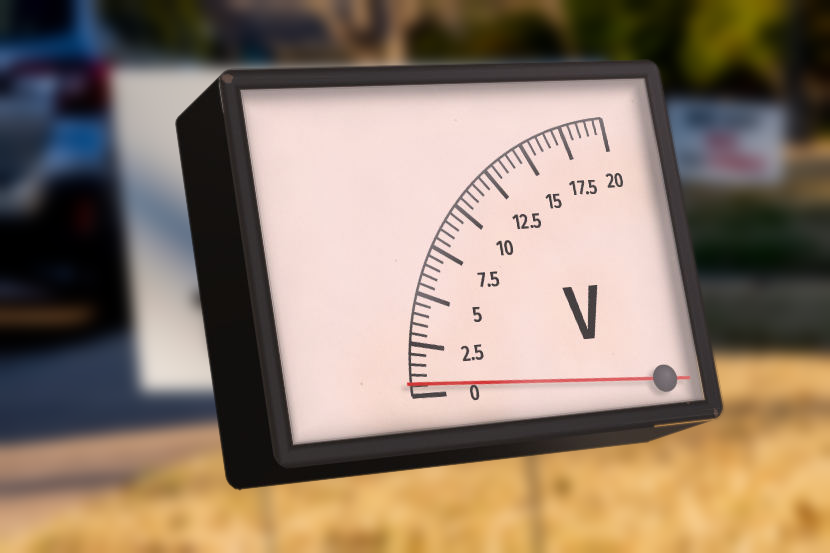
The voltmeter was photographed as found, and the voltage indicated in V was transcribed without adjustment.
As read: 0.5 V
